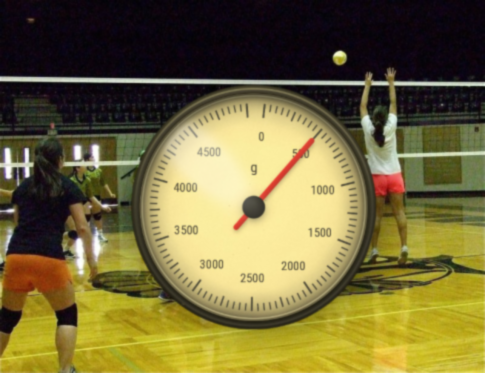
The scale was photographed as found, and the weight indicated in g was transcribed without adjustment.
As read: 500 g
